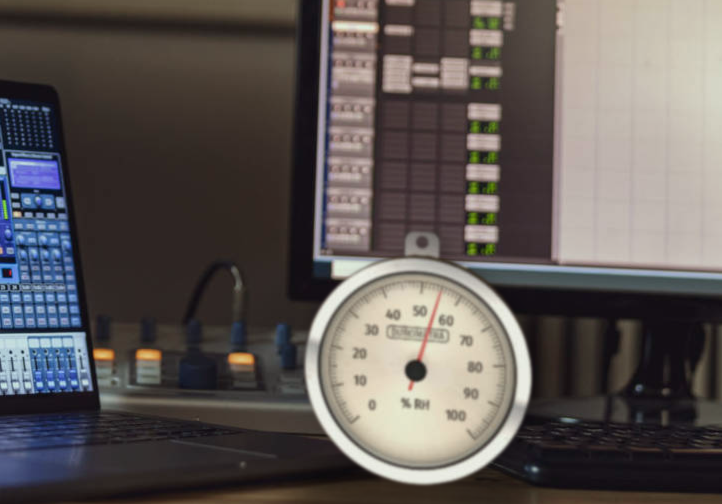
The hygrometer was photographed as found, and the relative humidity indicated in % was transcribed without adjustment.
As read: 55 %
